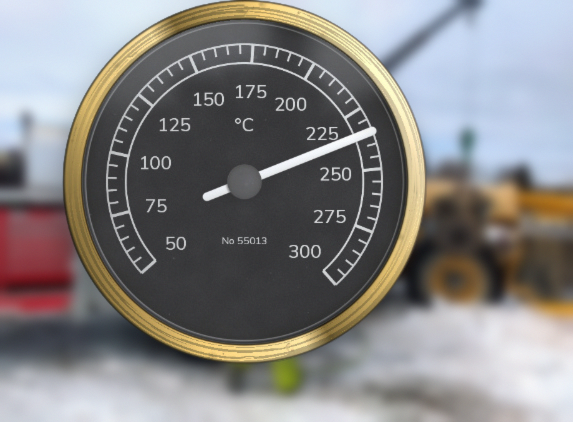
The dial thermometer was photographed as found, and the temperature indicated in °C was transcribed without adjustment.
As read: 235 °C
